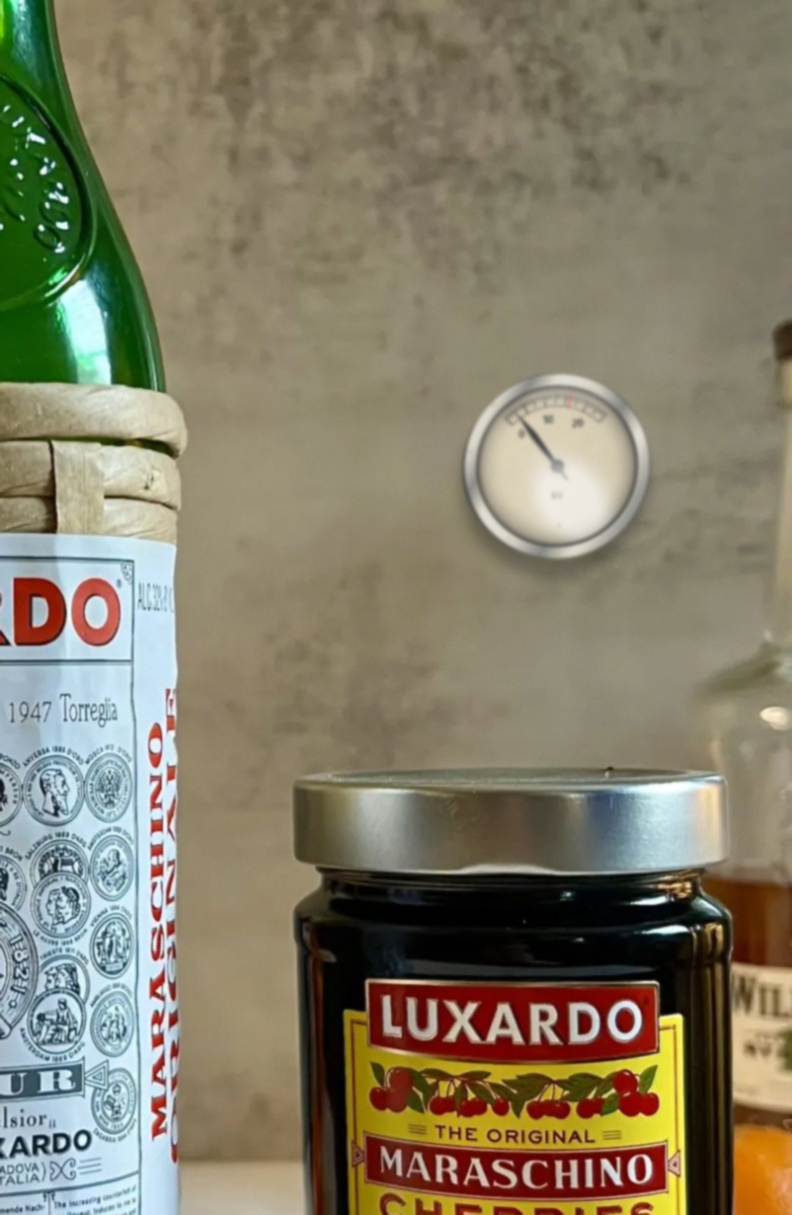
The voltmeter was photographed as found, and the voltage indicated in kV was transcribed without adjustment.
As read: 2.5 kV
